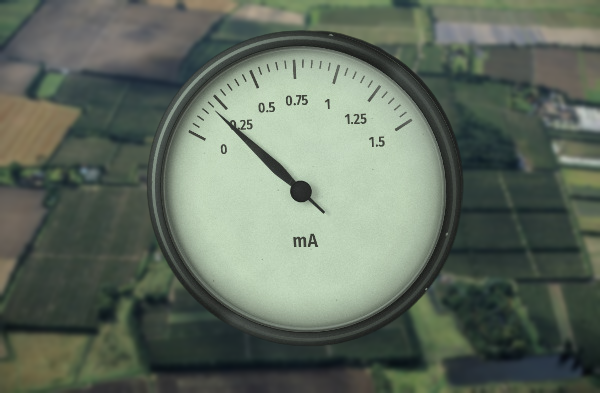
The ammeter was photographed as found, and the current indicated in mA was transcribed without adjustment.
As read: 0.2 mA
